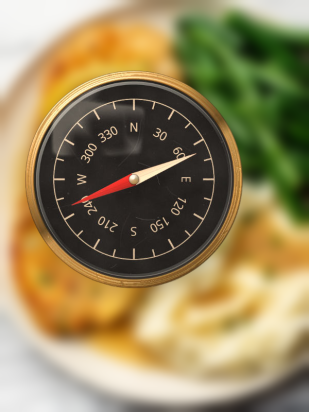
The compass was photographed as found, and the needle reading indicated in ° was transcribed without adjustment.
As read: 247.5 °
